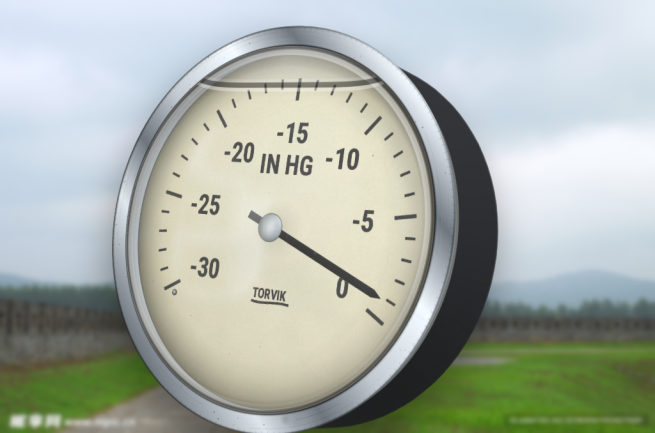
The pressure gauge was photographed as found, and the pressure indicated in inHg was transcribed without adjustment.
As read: -1 inHg
